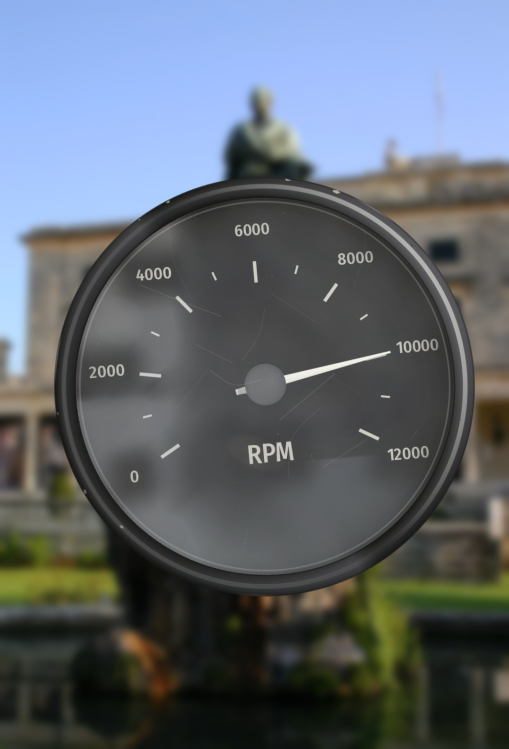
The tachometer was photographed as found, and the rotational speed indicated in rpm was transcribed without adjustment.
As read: 10000 rpm
